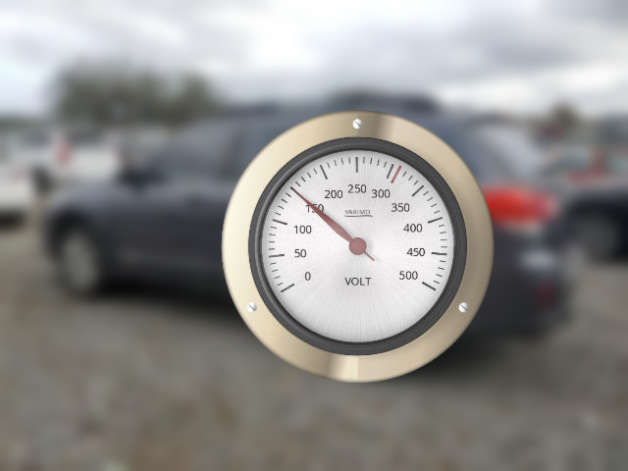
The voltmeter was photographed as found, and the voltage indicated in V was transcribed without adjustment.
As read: 150 V
